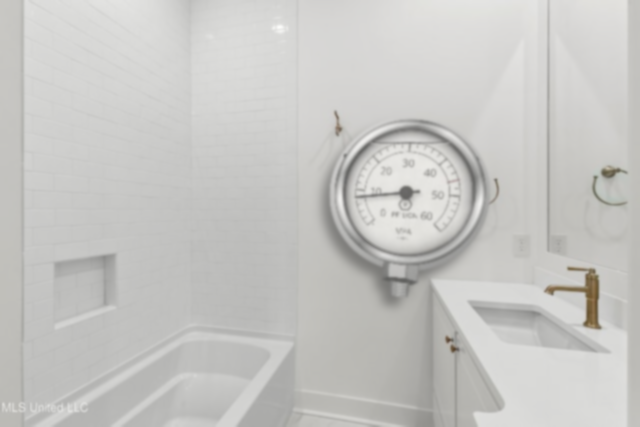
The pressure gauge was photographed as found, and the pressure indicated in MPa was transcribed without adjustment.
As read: 8 MPa
